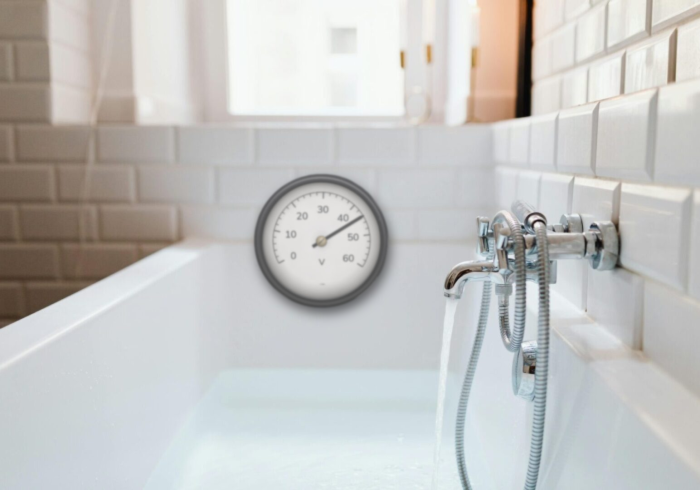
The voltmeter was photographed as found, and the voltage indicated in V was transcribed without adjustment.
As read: 44 V
